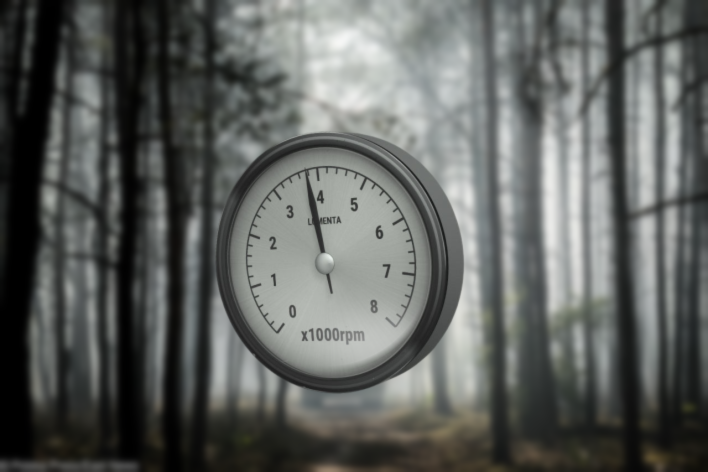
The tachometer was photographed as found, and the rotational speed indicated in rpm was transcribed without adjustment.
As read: 3800 rpm
